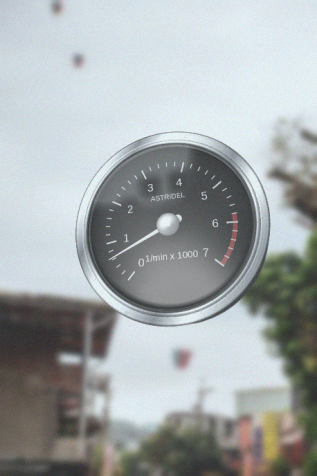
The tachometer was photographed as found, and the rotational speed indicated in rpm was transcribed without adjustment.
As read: 600 rpm
